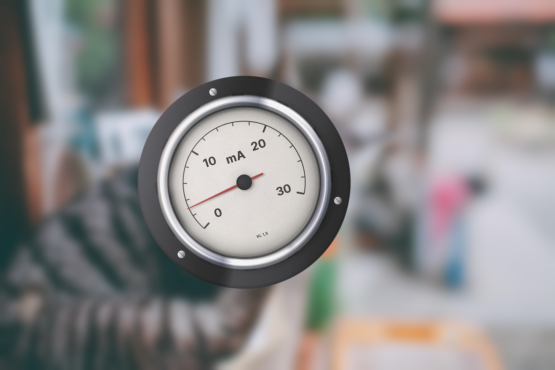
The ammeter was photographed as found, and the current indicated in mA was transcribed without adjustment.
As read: 3 mA
